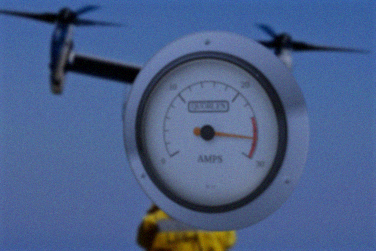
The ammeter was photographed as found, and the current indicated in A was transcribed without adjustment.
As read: 27 A
